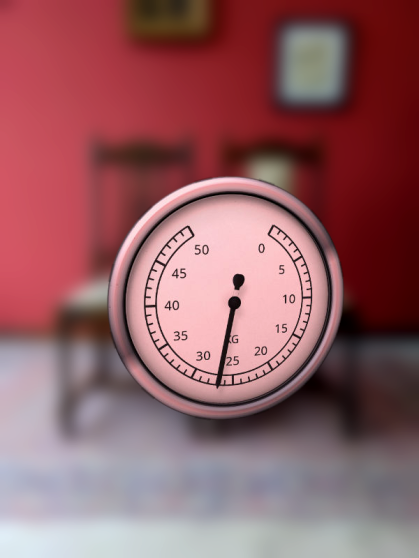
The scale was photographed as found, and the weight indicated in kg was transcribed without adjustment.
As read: 27 kg
